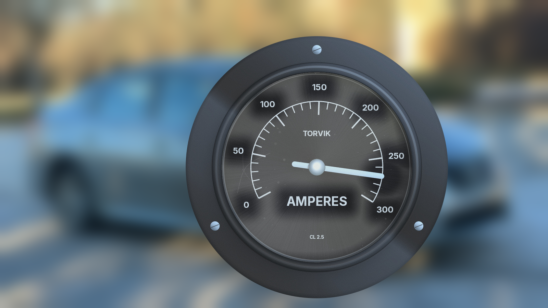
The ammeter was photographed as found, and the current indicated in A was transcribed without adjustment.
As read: 270 A
